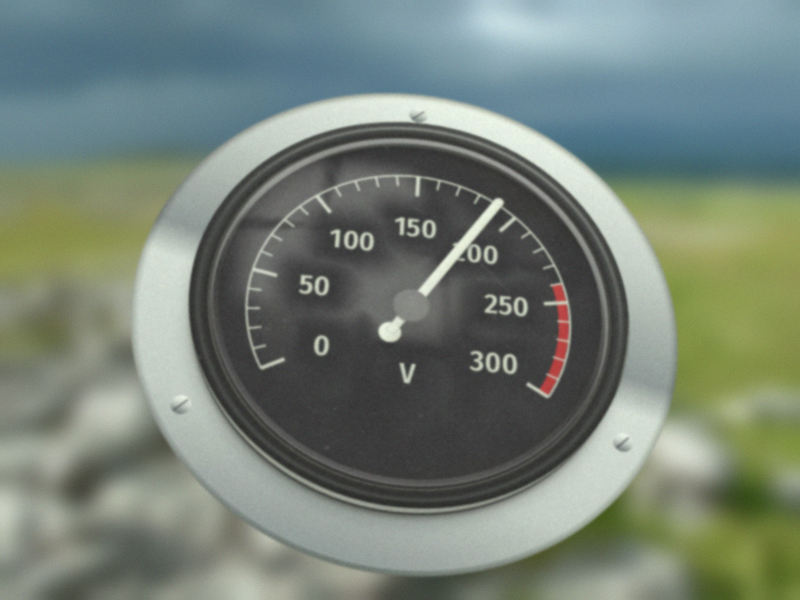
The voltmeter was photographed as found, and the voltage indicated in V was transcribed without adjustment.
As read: 190 V
